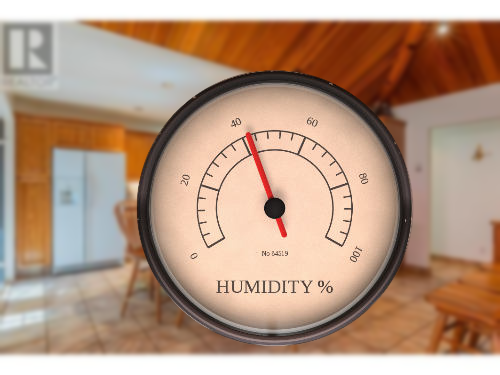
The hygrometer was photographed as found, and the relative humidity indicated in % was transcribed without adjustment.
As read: 42 %
